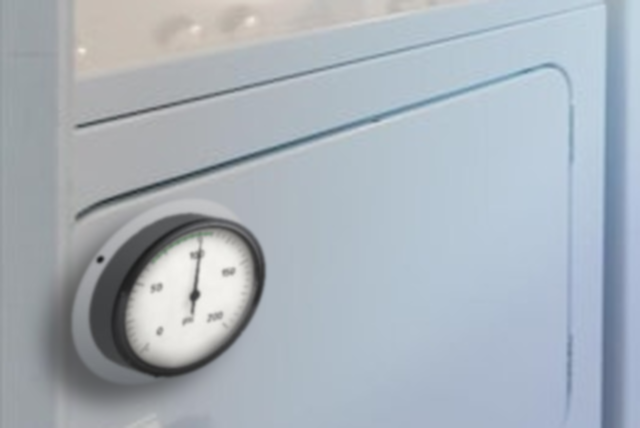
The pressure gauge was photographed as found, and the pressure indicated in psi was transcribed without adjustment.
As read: 100 psi
